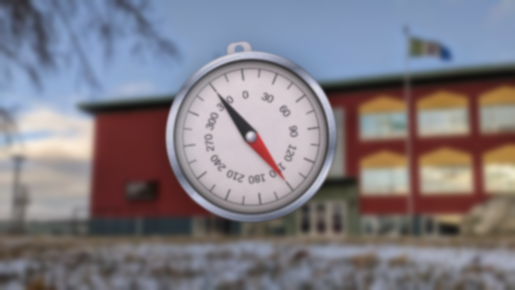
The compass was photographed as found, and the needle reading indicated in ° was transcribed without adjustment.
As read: 150 °
